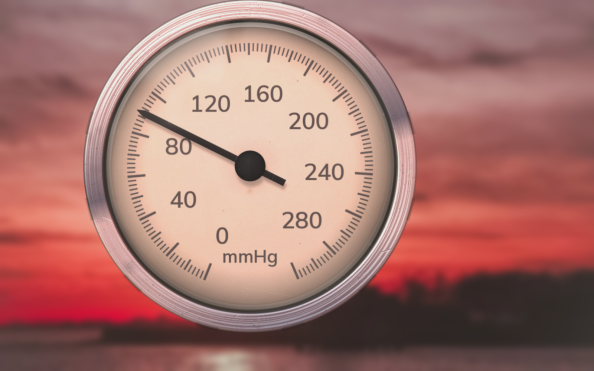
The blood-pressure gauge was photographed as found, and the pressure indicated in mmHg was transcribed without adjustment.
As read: 90 mmHg
